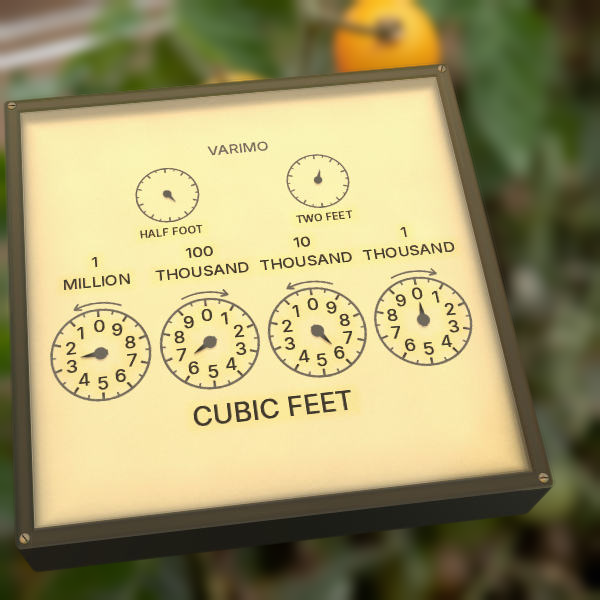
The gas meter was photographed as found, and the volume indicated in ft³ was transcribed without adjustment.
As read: 266000 ft³
